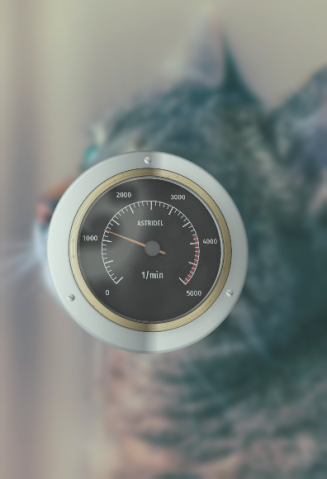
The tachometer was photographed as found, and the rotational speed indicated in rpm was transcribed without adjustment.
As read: 1200 rpm
